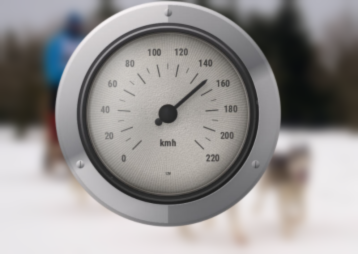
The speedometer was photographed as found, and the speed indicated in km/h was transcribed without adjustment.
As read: 150 km/h
